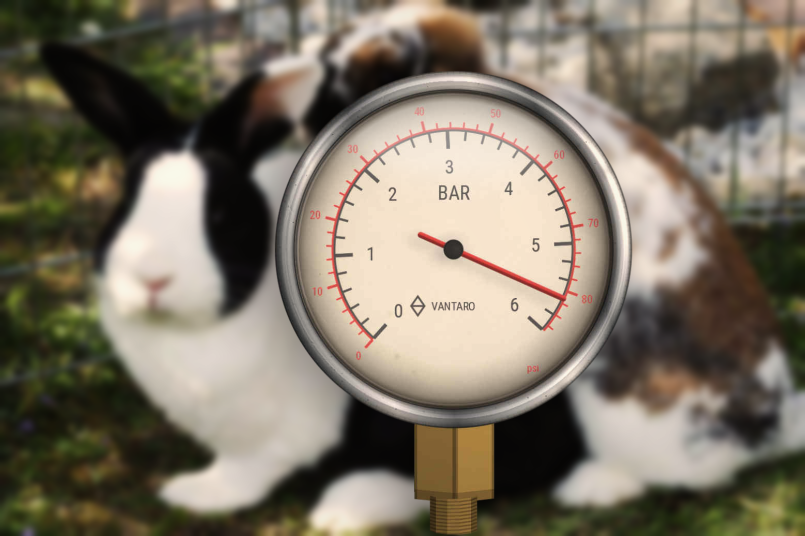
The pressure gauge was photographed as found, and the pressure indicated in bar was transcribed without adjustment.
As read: 5.6 bar
